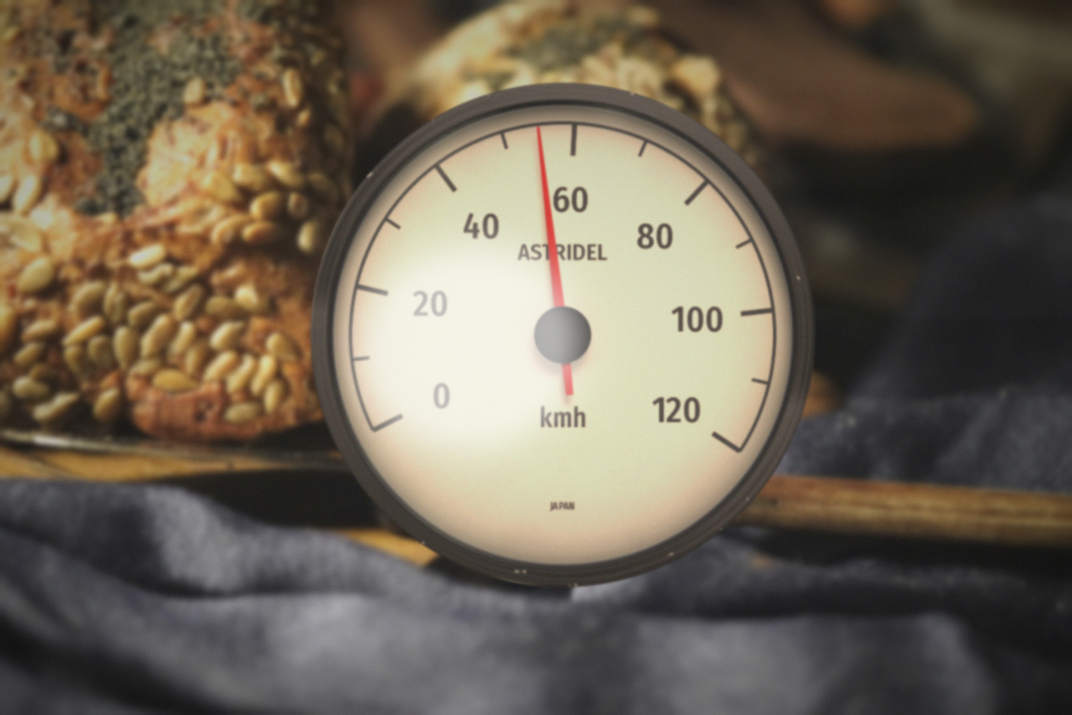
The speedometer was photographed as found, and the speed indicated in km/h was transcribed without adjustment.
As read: 55 km/h
